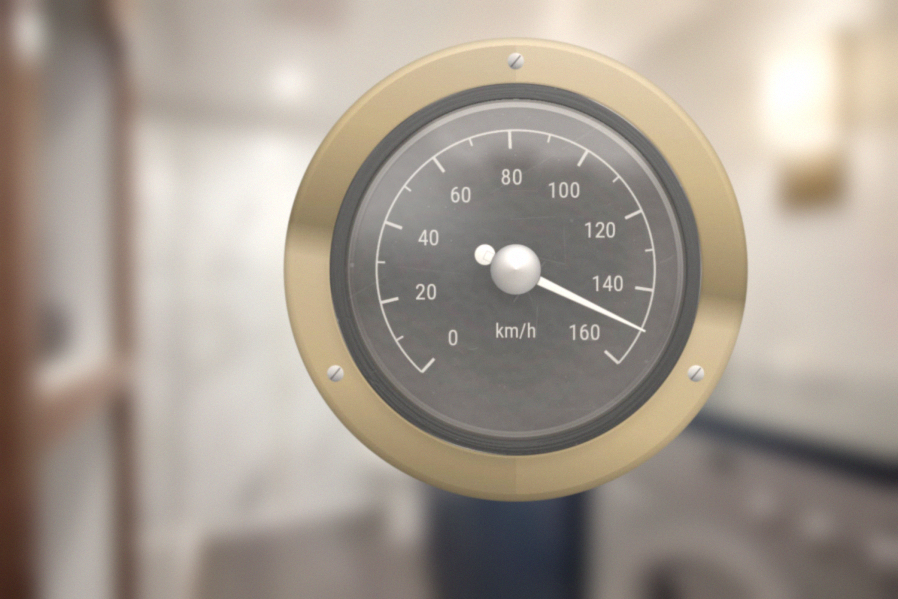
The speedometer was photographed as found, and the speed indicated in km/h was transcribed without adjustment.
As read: 150 km/h
